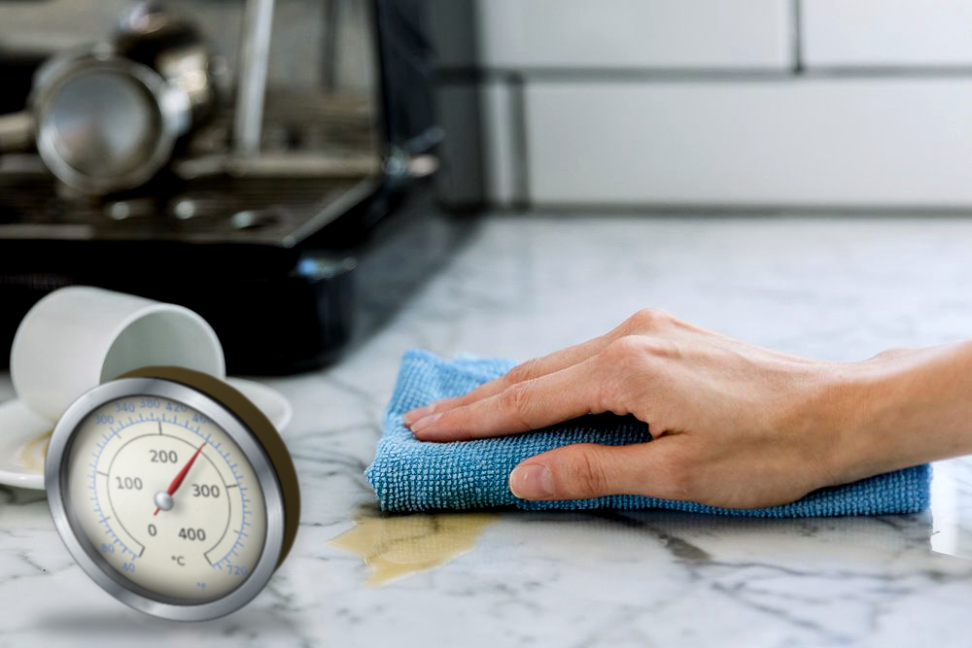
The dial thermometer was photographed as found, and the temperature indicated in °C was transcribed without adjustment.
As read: 250 °C
